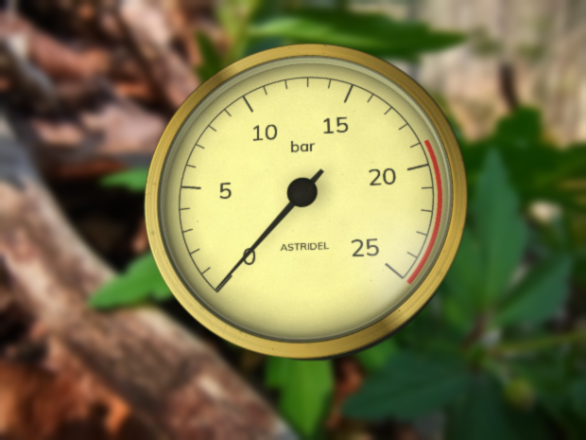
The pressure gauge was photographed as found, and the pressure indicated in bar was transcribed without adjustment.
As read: 0 bar
